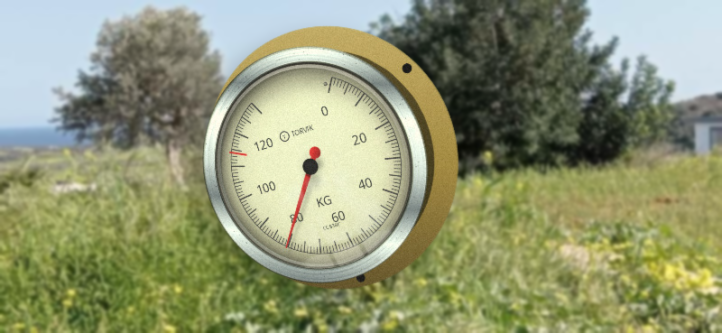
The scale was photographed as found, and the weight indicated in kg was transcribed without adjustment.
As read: 80 kg
